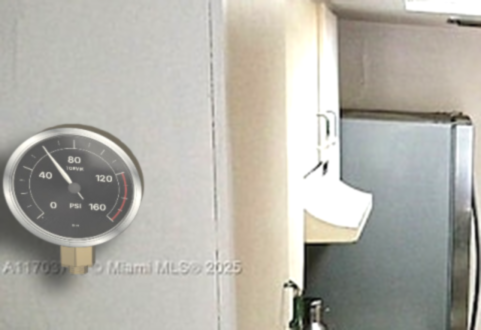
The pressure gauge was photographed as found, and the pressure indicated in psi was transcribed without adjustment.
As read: 60 psi
